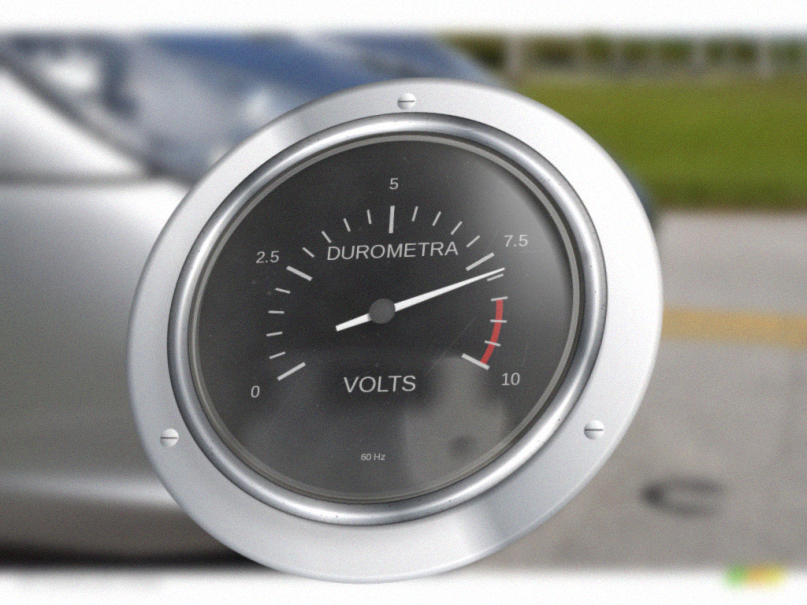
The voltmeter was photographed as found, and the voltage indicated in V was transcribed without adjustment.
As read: 8 V
